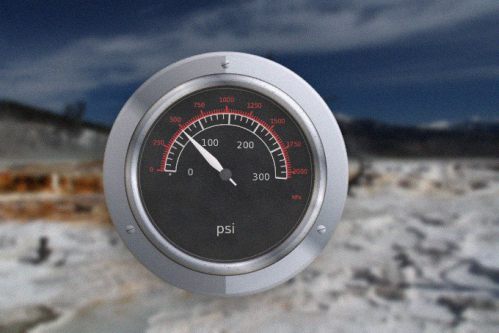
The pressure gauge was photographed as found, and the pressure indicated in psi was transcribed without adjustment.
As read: 70 psi
